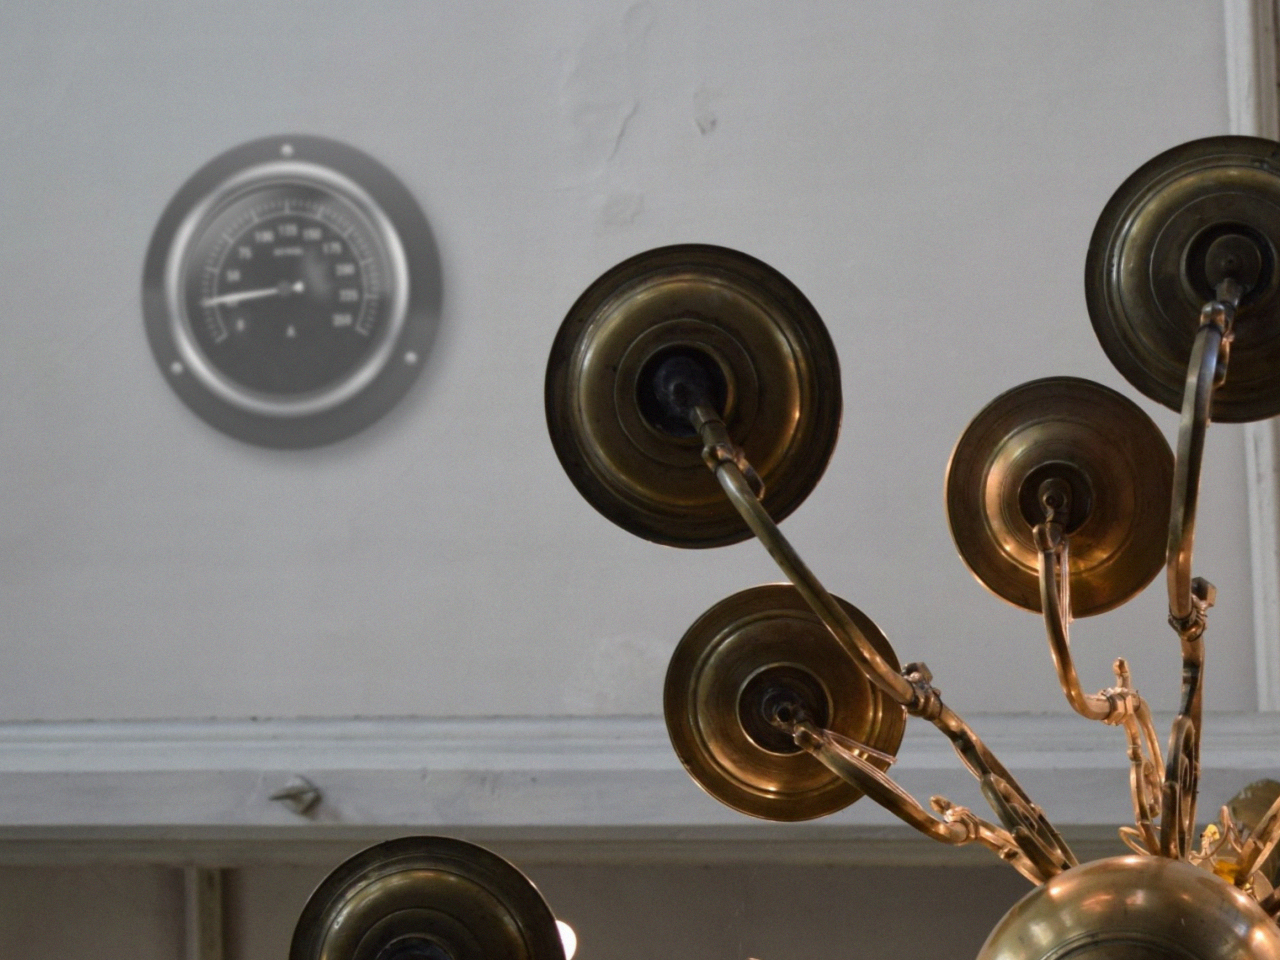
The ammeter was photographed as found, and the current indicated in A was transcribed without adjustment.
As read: 25 A
